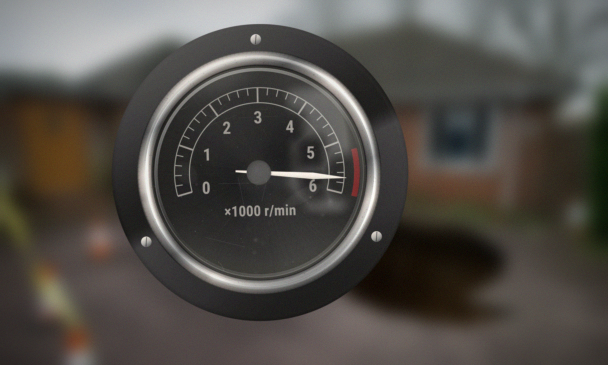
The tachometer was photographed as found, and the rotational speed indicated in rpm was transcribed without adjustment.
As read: 5700 rpm
